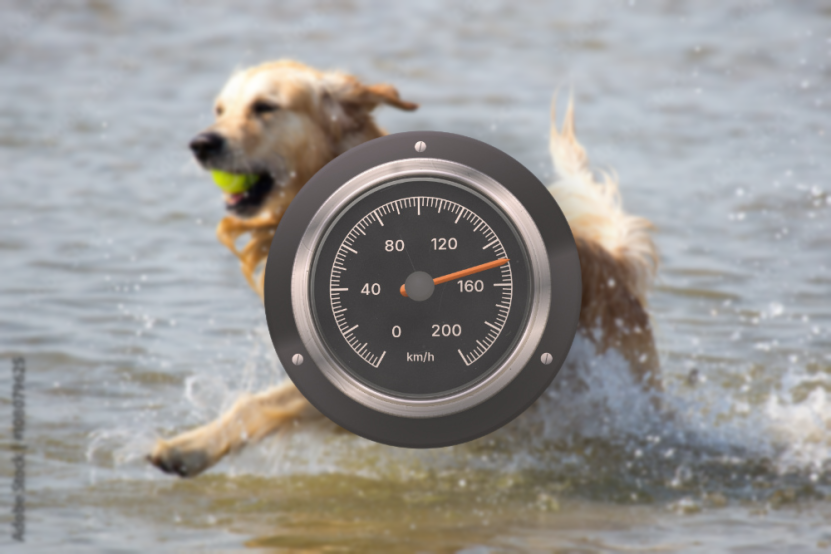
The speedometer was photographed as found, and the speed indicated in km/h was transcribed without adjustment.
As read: 150 km/h
